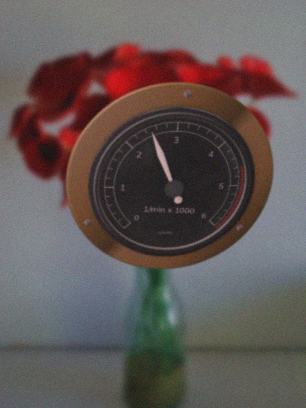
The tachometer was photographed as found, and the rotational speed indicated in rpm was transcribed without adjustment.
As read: 2500 rpm
